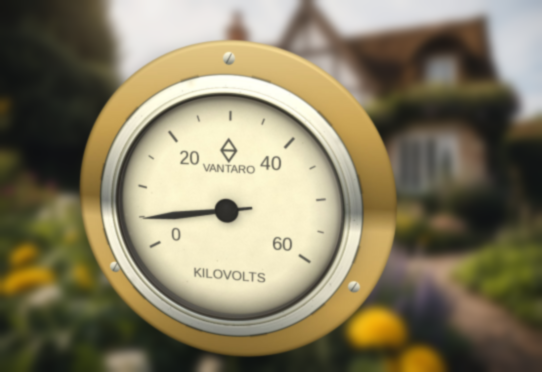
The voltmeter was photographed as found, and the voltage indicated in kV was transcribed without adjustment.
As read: 5 kV
